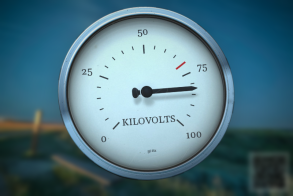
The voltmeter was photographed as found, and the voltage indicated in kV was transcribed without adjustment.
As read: 82.5 kV
